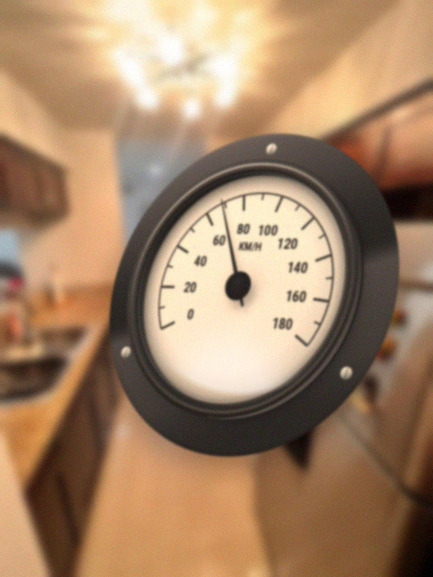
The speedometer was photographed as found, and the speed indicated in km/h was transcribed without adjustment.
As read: 70 km/h
